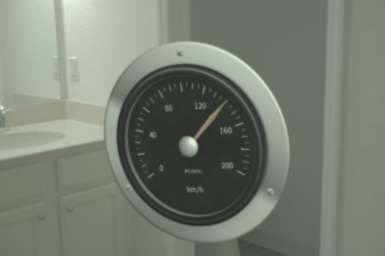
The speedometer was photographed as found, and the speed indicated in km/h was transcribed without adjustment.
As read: 140 km/h
